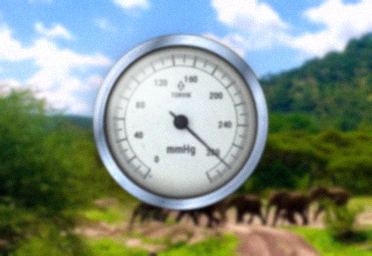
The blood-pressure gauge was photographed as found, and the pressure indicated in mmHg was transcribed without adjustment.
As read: 280 mmHg
